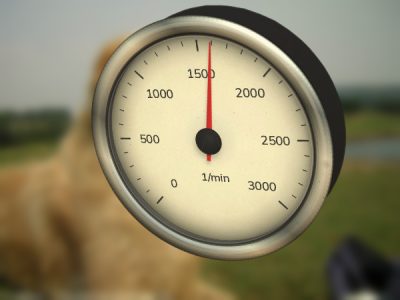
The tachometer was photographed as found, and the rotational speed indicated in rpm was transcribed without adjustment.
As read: 1600 rpm
